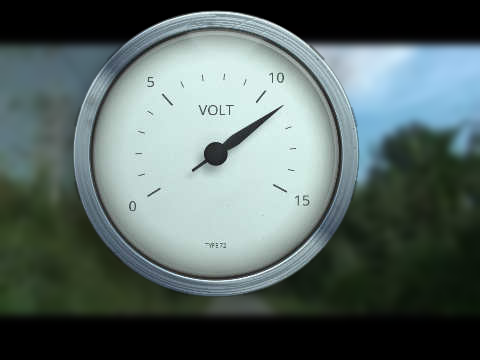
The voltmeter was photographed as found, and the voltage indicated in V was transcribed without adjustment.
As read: 11 V
